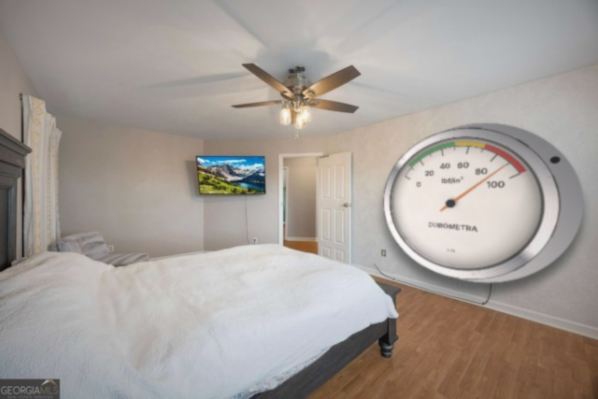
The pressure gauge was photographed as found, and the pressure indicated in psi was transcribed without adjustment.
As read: 90 psi
